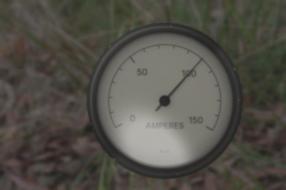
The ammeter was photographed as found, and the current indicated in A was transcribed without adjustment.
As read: 100 A
